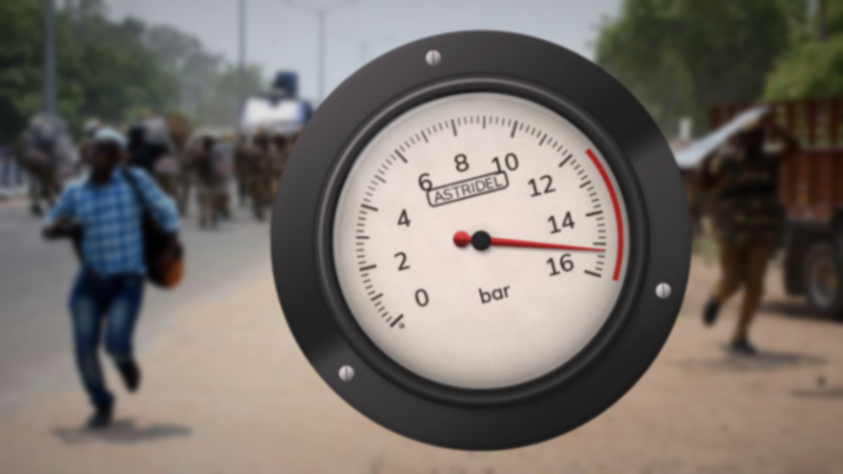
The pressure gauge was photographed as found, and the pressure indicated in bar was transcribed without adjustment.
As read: 15.2 bar
